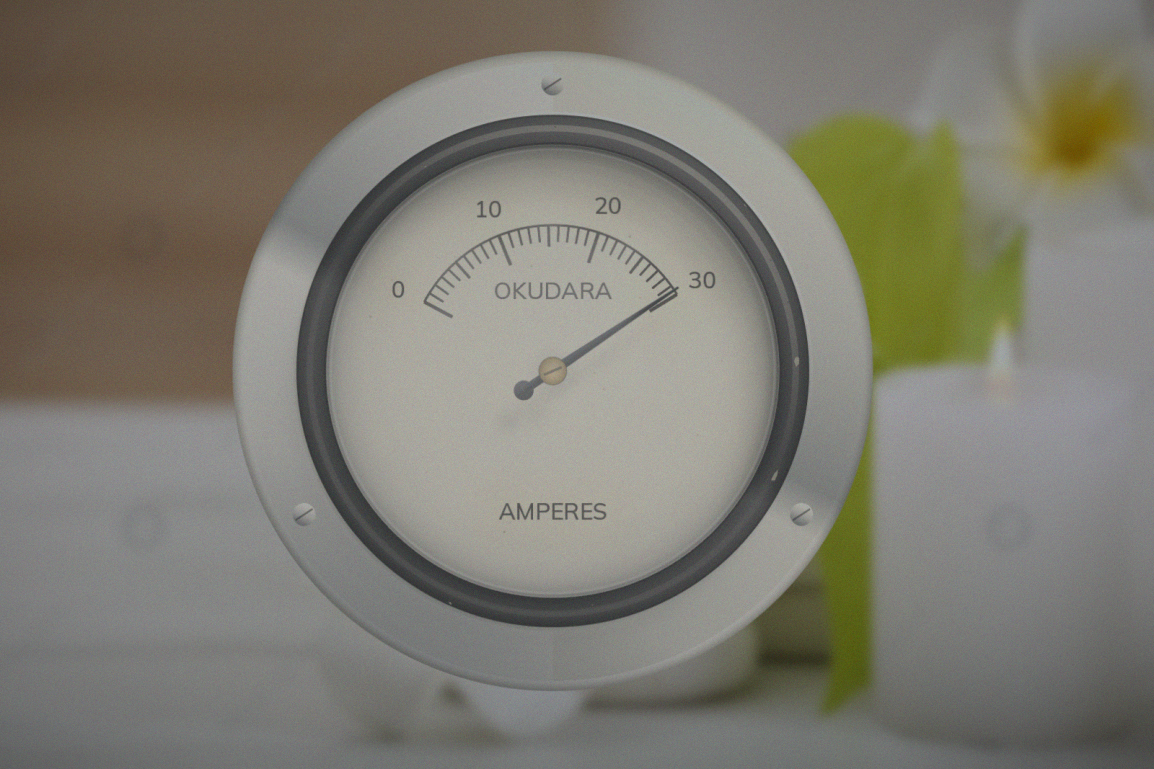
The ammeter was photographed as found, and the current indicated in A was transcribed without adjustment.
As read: 29.5 A
